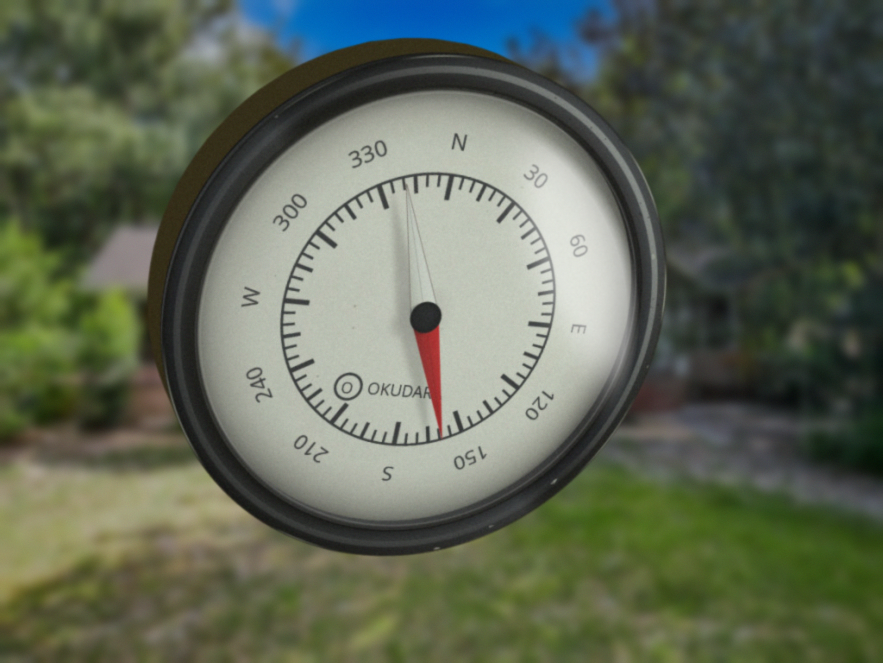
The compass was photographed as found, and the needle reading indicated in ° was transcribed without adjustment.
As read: 160 °
